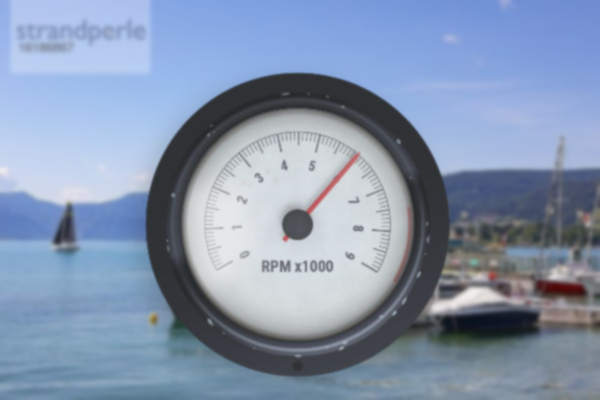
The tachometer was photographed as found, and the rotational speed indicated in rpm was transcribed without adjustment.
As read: 6000 rpm
